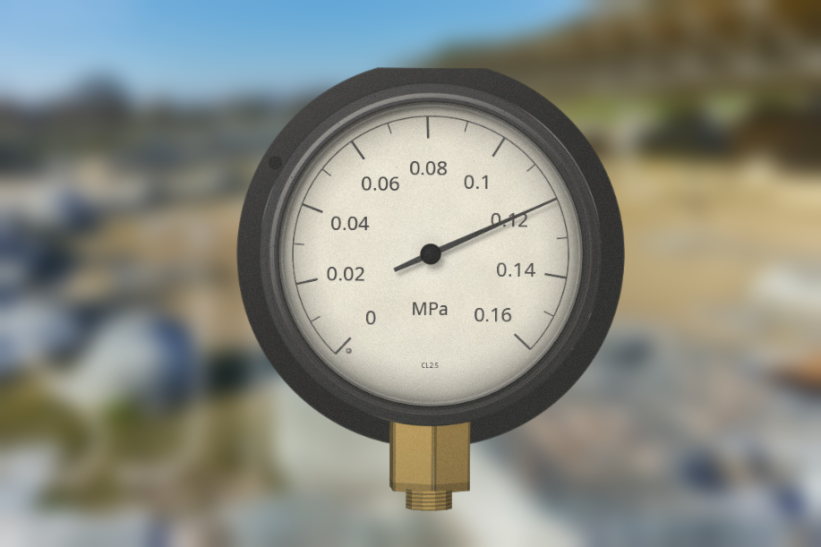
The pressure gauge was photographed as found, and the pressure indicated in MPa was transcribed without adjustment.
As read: 0.12 MPa
